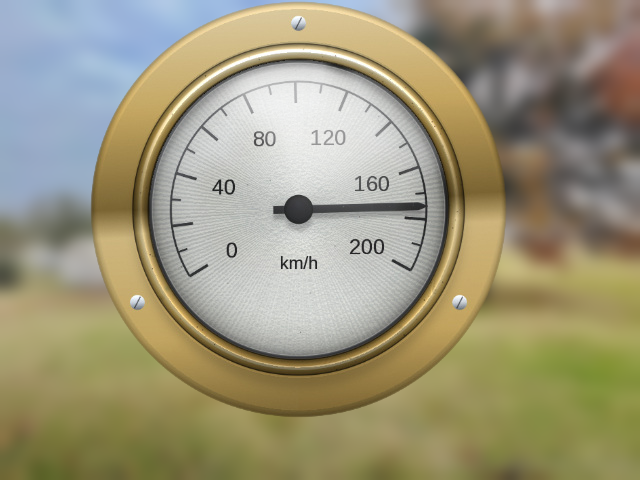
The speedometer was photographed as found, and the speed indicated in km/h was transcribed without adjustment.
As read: 175 km/h
